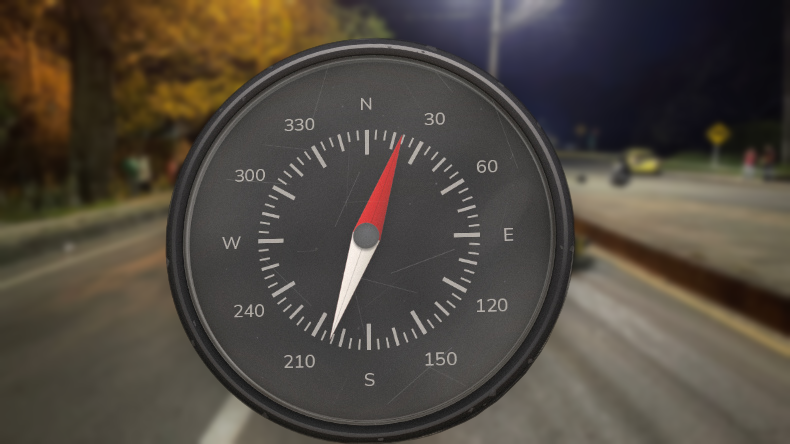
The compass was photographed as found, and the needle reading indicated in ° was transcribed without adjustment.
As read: 20 °
